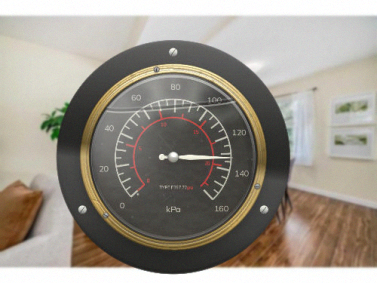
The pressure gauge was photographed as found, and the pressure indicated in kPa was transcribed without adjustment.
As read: 132.5 kPa
